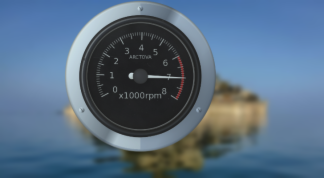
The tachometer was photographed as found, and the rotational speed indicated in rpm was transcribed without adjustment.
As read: 7000 rpm
